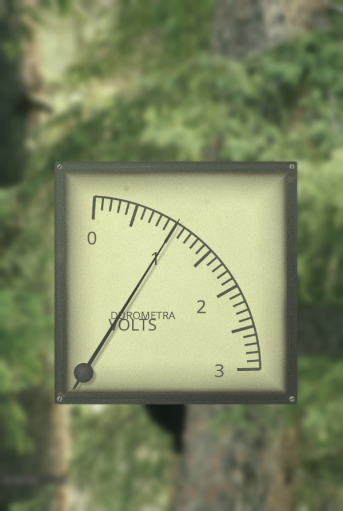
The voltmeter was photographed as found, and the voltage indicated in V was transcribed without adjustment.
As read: 1 V
